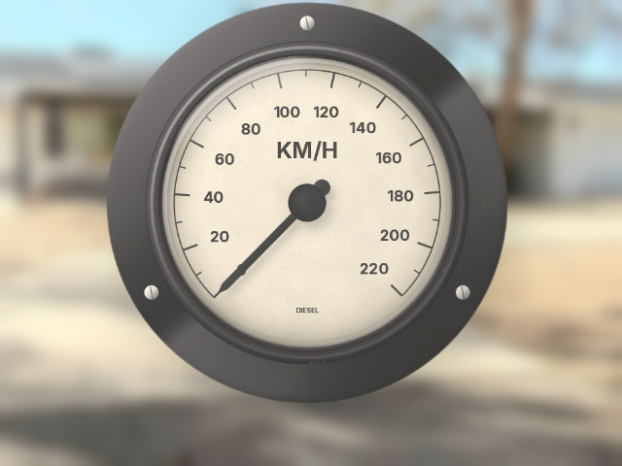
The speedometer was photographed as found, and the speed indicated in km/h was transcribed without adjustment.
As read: 0 km/h
